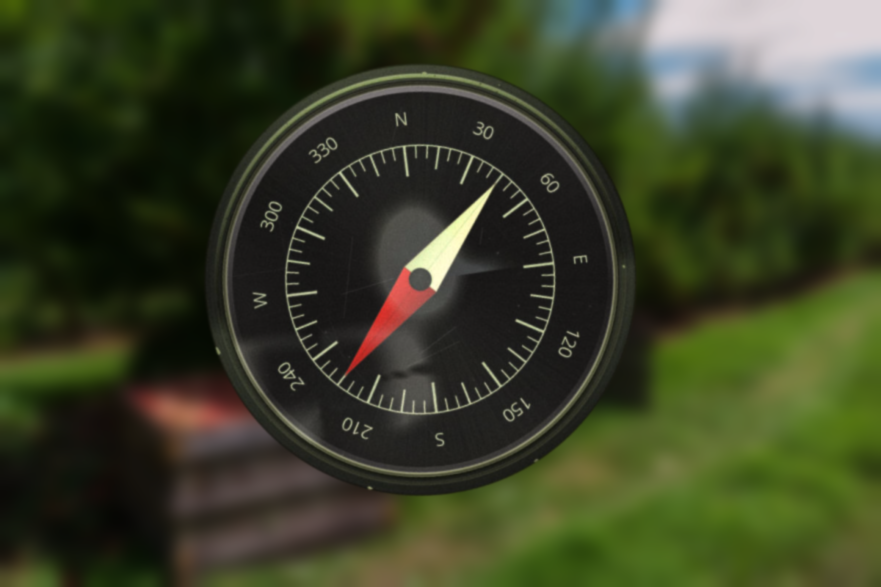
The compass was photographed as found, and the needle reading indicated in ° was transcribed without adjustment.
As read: 225 °
